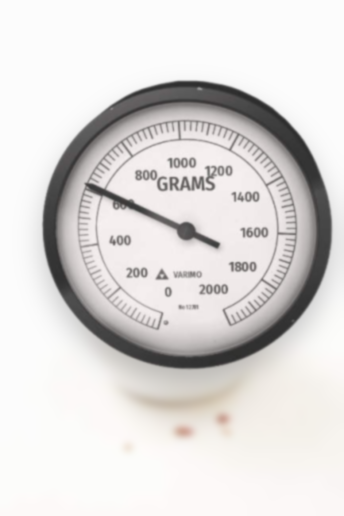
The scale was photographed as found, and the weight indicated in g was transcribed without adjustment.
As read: 620 g
